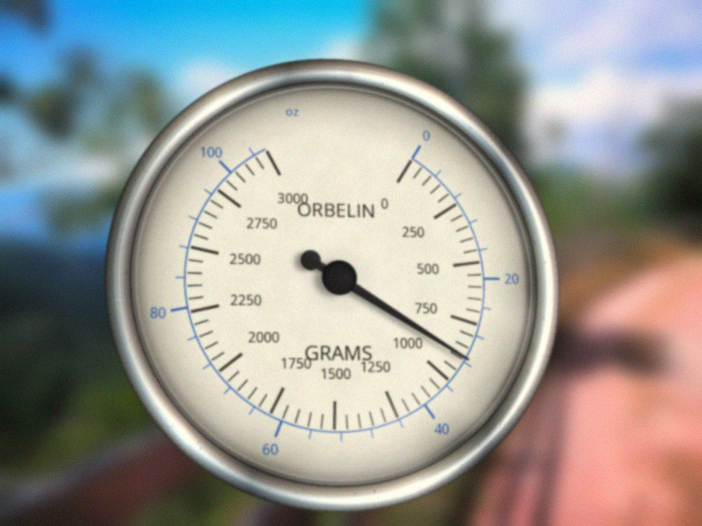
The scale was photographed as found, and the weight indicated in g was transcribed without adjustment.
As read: 900 g
